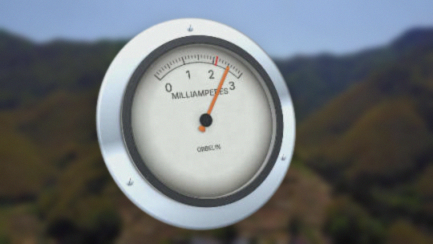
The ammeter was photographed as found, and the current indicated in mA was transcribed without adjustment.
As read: 2.5 mA
